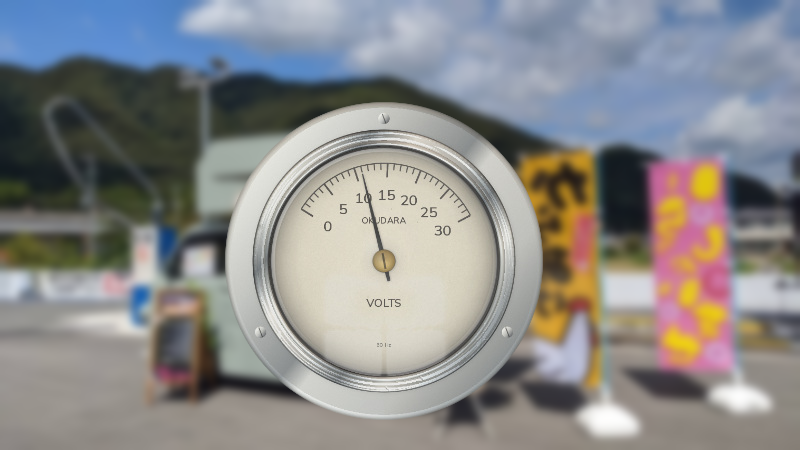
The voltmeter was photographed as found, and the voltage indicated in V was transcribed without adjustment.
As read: 11 V
